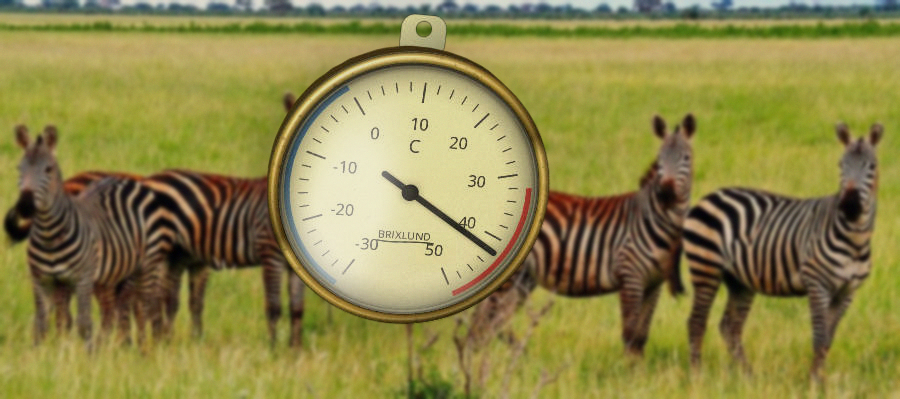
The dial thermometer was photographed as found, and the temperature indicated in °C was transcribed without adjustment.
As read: 42 °C
